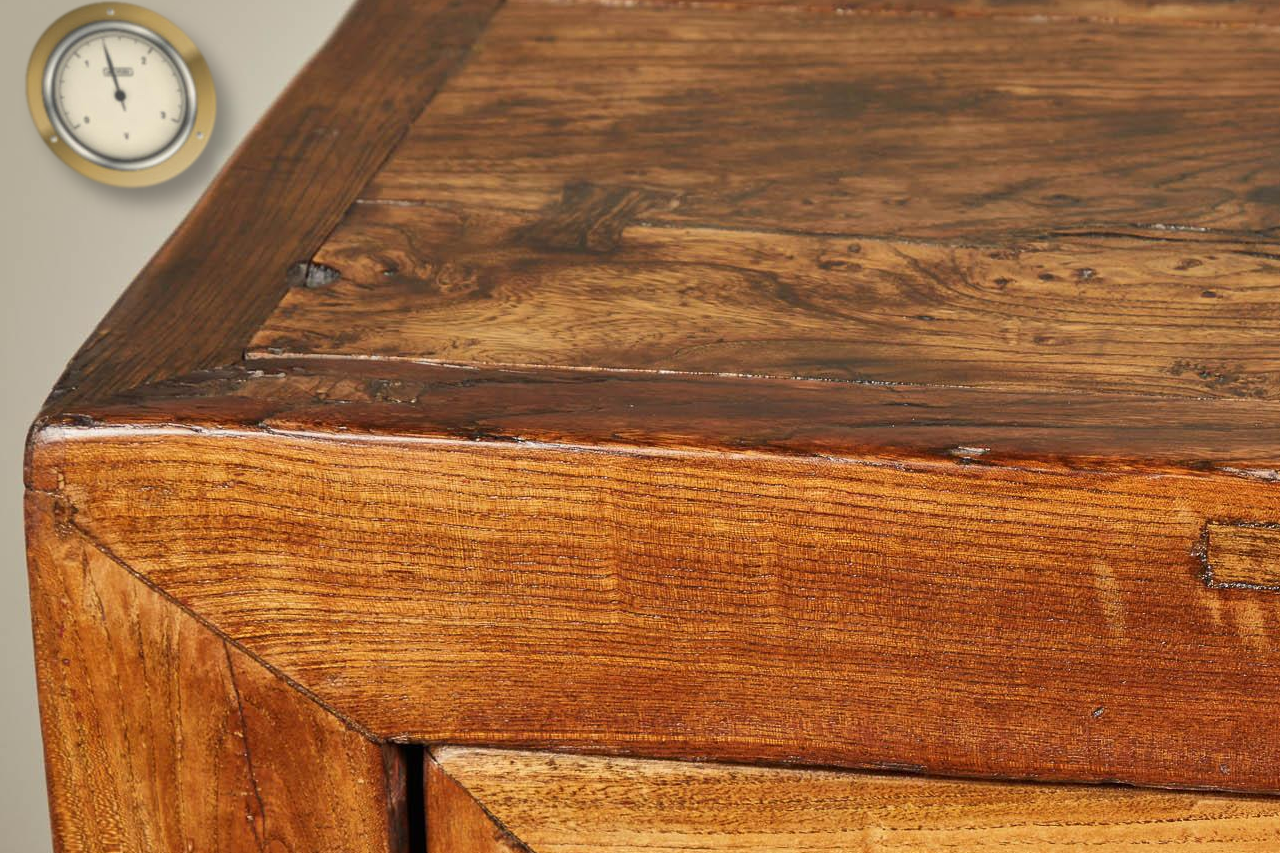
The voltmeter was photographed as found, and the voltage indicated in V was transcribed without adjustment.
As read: 1.4 V
